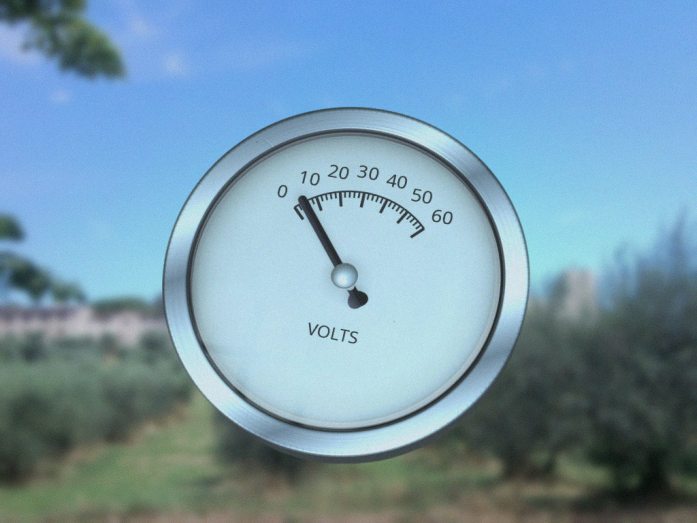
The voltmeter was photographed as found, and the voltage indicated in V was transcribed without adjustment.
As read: 4 V
